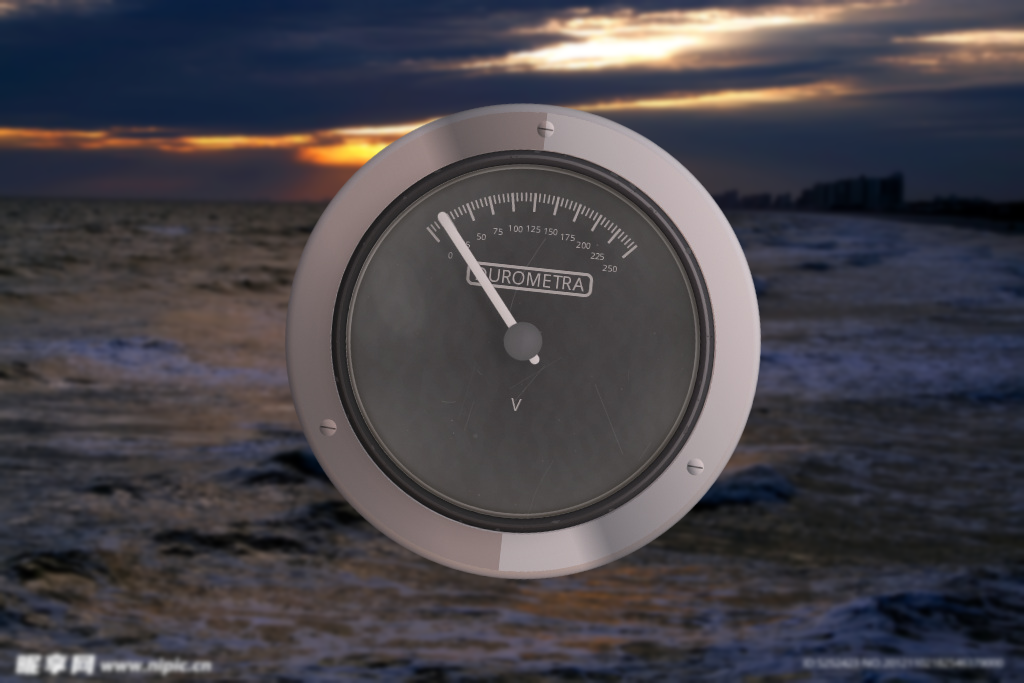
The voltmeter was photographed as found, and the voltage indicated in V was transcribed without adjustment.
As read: 20 V
